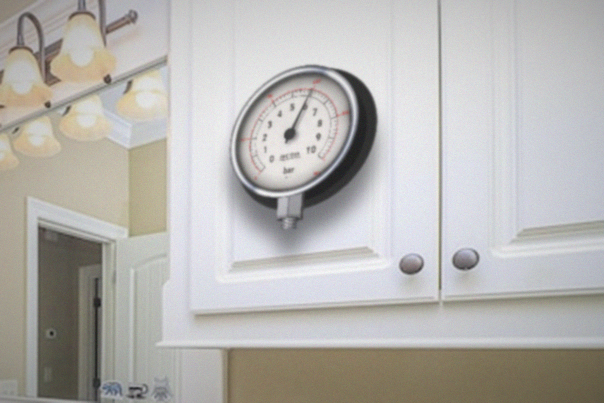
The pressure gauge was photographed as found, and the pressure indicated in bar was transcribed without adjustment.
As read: 6 bar
